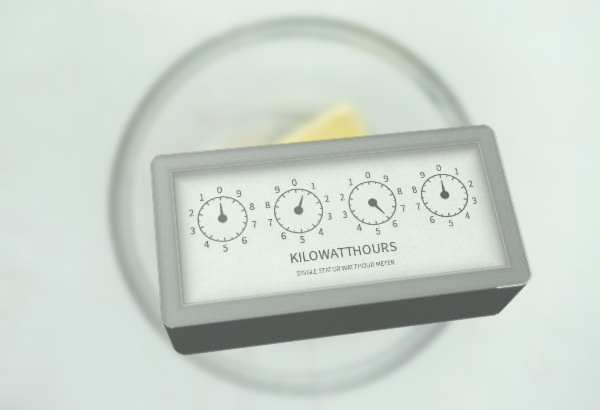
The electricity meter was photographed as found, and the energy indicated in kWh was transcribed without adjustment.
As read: 60 kWh
